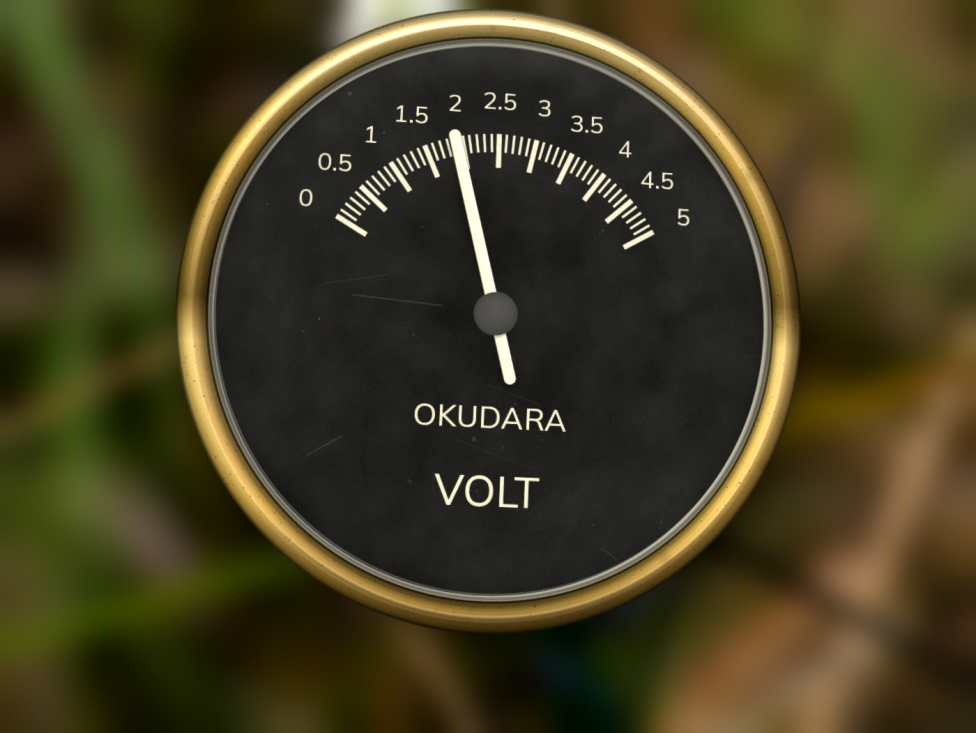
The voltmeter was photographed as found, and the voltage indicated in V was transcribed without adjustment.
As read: 1.9 V
